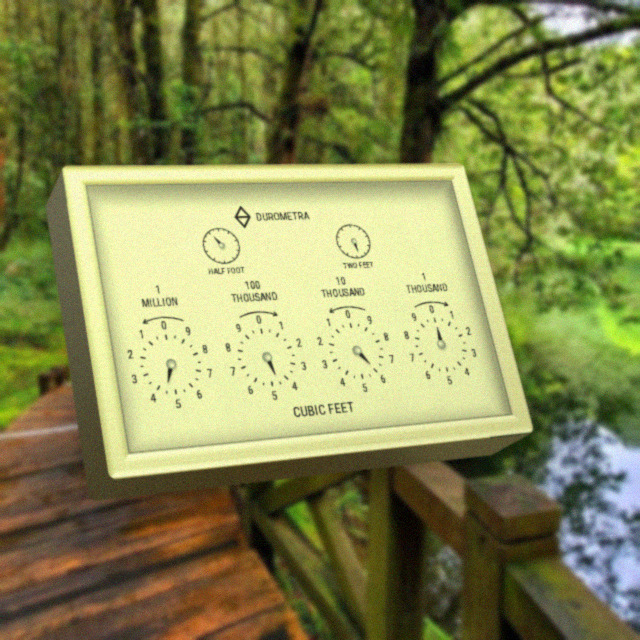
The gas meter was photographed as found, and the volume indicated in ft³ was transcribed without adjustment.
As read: 446000 ft³
